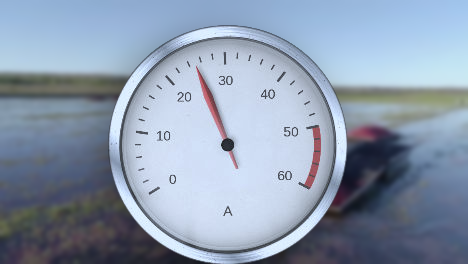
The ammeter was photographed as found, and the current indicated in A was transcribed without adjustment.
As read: 25 A
